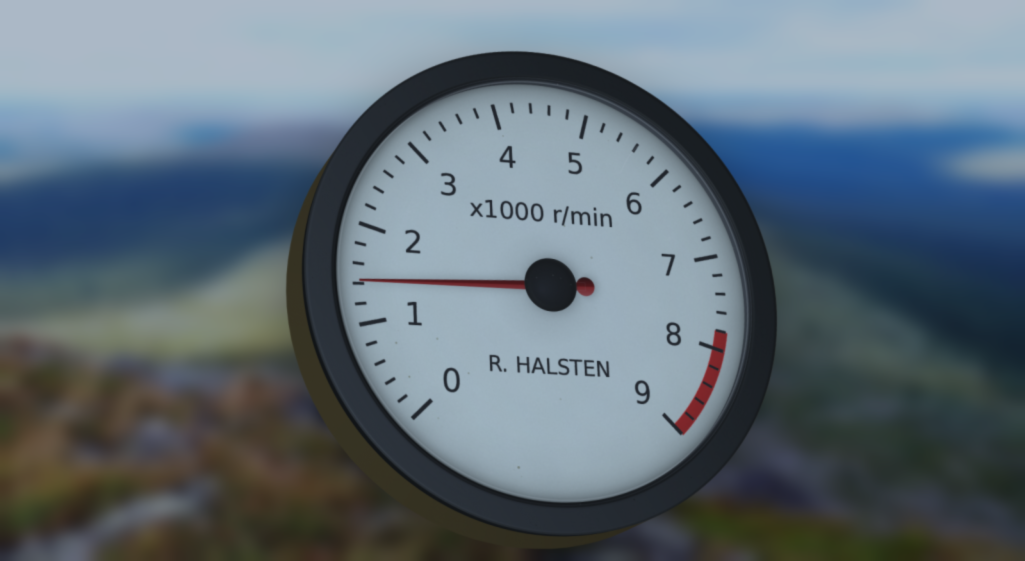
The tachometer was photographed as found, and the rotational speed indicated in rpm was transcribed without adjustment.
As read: 1400 rpm
